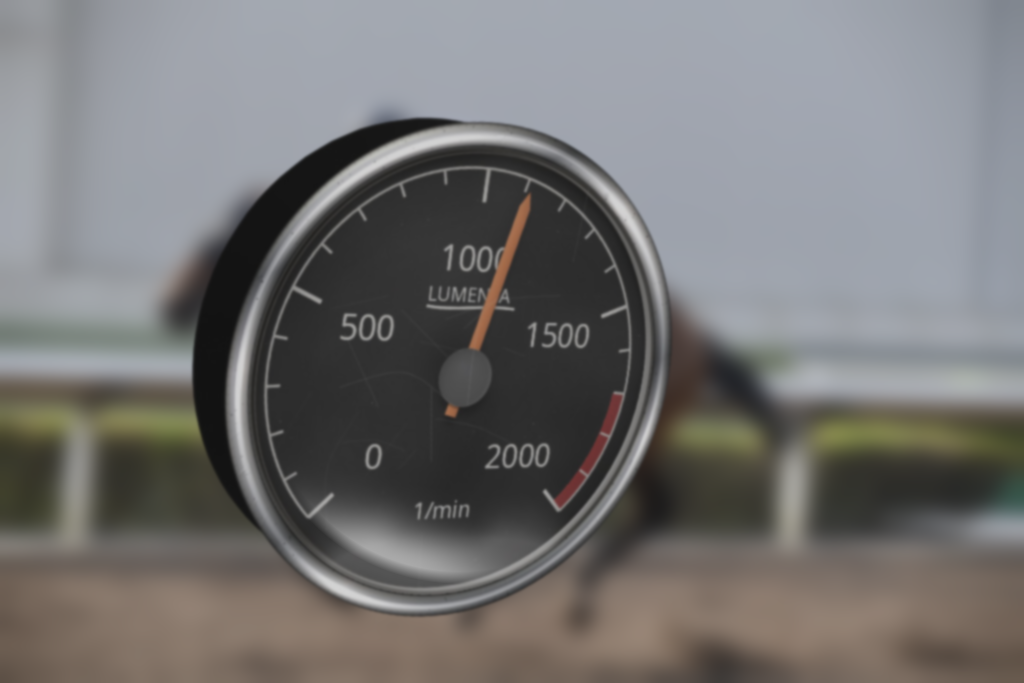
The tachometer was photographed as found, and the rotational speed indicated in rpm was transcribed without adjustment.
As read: 1100 rpm
